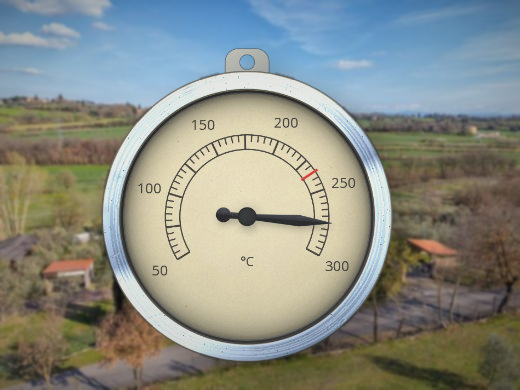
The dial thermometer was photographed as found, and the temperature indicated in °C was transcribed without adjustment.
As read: 275 °C
